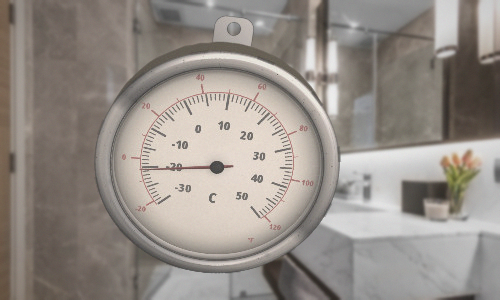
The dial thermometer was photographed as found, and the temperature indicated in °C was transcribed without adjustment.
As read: -20 °C
